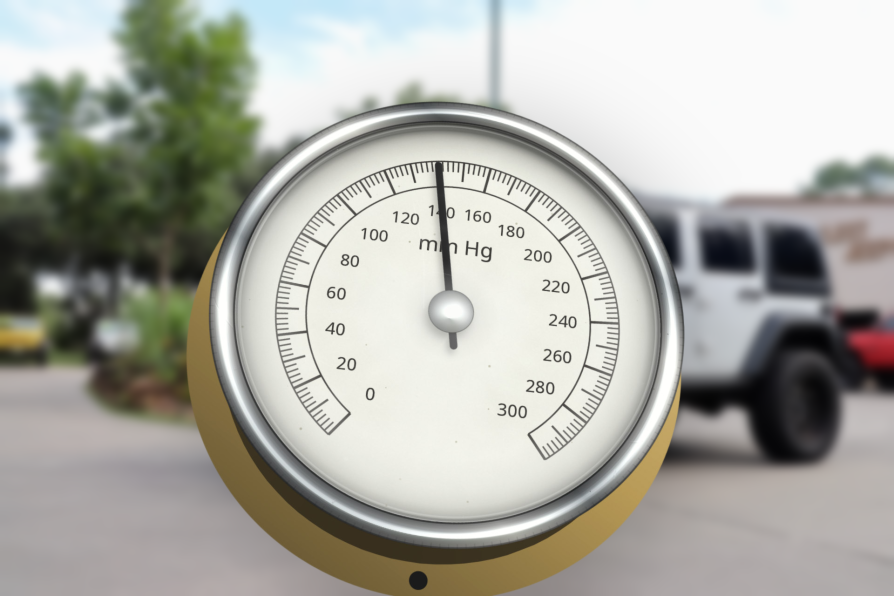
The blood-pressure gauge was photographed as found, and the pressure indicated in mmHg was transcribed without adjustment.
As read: 140 mmHg
